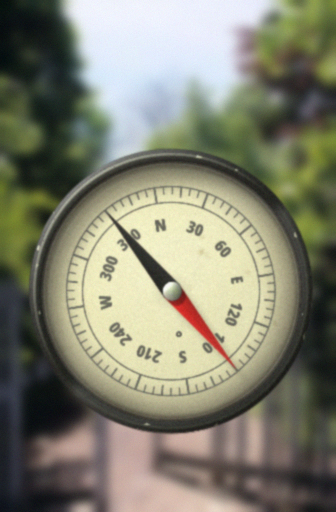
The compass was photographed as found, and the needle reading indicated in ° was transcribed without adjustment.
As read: 150 °
